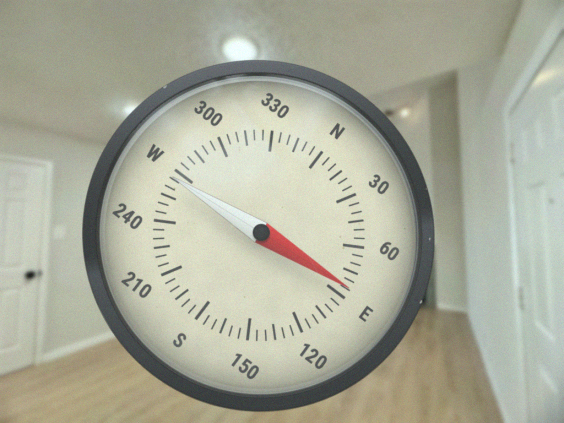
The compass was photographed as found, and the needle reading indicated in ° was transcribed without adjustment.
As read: 85 °
